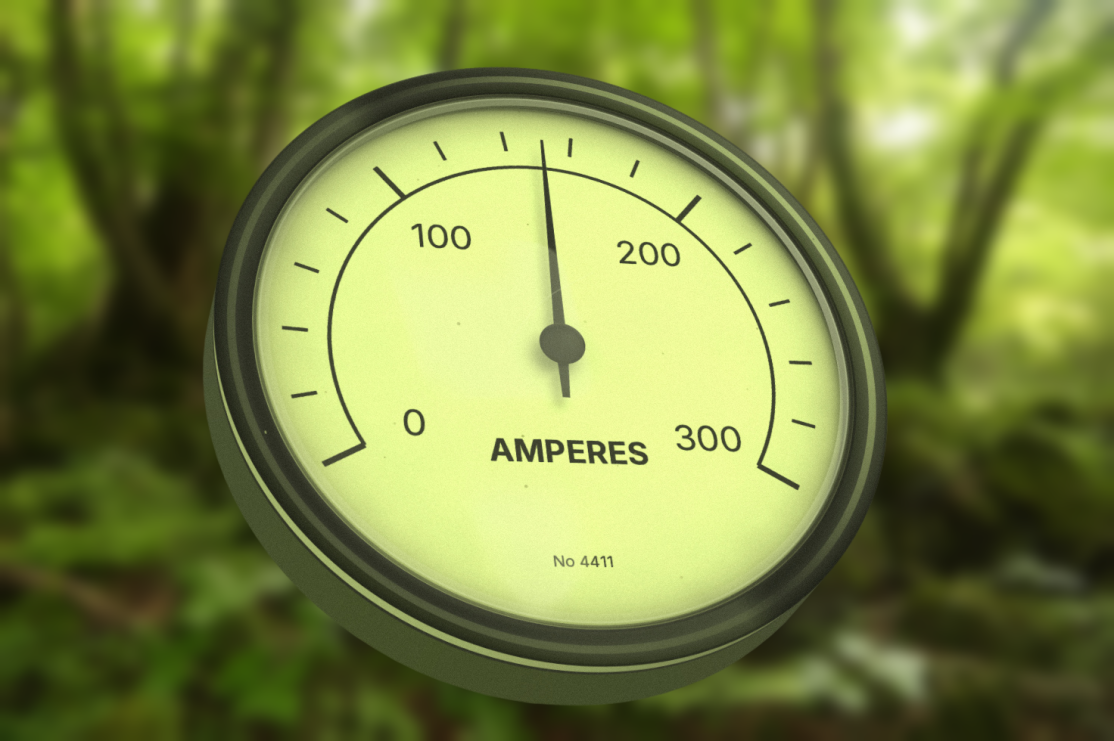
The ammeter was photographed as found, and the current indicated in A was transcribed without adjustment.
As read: 150 A
